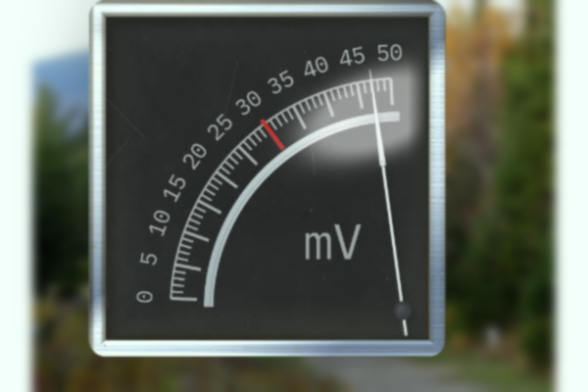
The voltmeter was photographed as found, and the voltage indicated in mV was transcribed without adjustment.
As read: 47 mV
